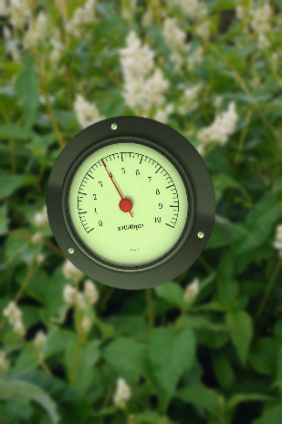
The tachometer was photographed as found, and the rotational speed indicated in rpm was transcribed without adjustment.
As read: 4000 rpm
